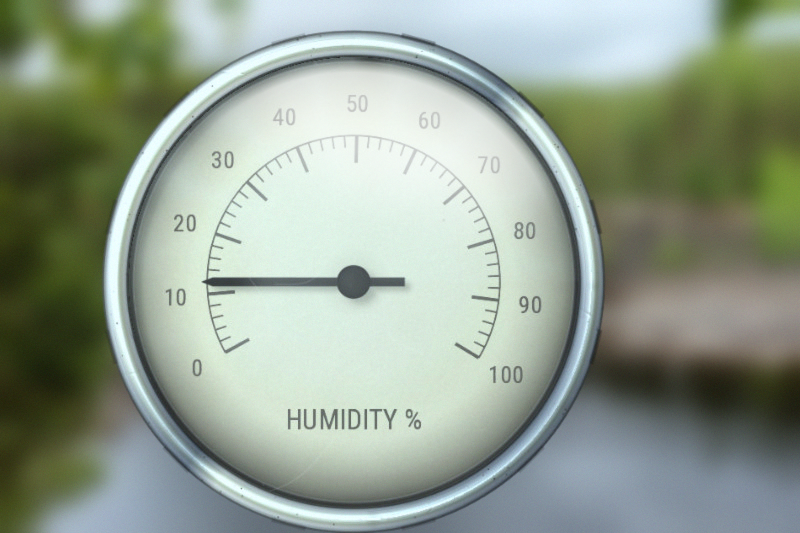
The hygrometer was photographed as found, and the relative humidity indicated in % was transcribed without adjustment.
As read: 12 %
